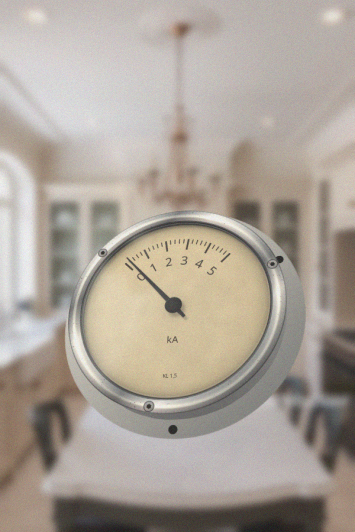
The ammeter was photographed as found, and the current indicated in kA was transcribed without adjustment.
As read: 0.2 kA
